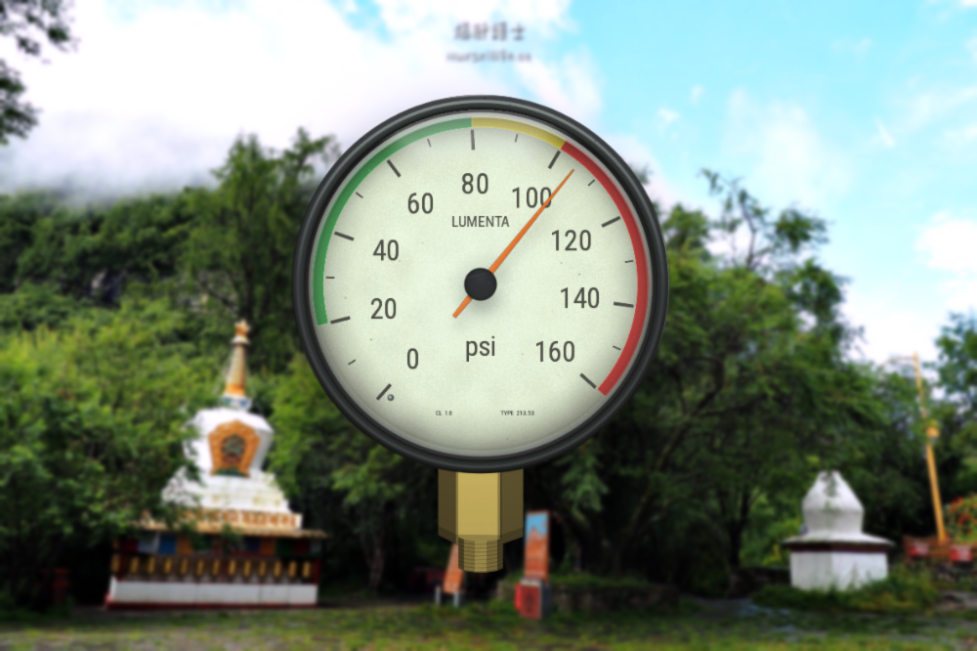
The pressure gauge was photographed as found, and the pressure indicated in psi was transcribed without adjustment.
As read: 105 psi
